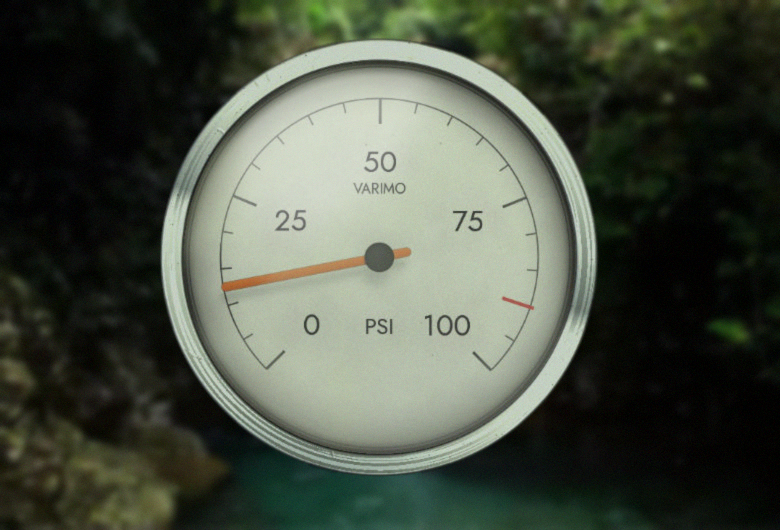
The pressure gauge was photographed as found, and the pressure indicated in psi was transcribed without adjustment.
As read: 12.5 psi
